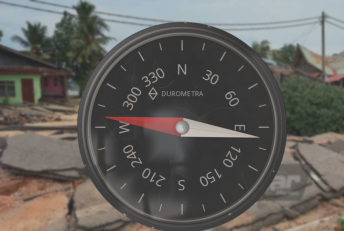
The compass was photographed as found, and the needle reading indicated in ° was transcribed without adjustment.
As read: 277.5 °
